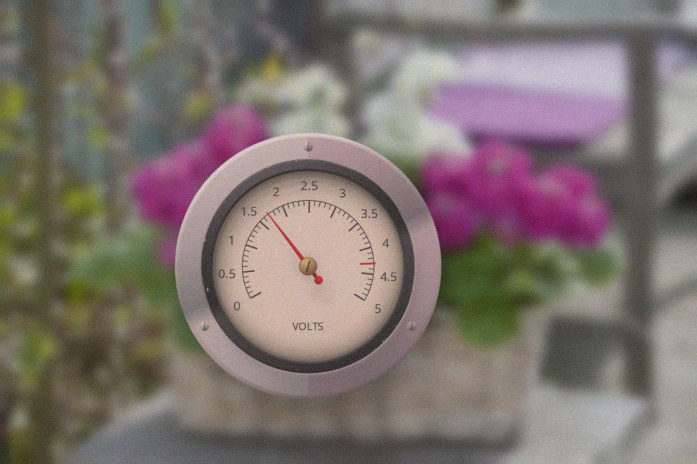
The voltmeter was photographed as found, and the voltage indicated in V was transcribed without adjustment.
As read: 1.7 V
